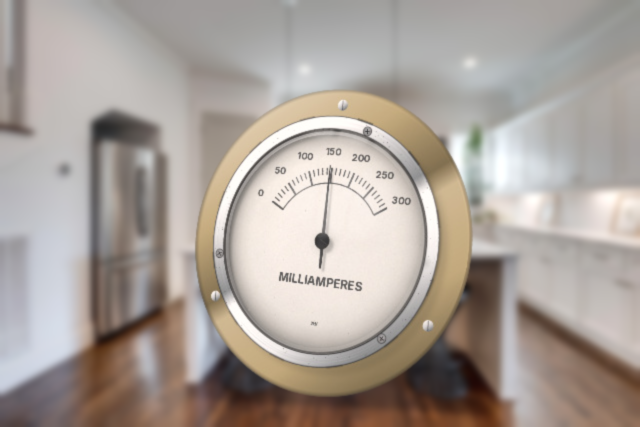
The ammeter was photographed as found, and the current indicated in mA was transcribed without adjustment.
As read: 150 mA
